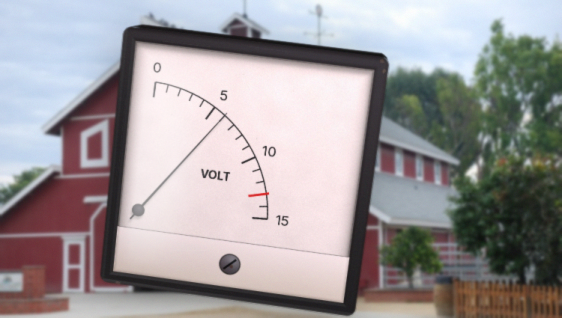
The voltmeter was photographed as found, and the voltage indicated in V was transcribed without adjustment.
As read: 6 V
